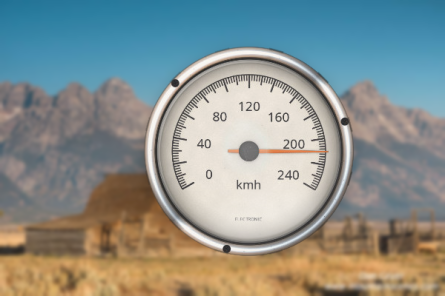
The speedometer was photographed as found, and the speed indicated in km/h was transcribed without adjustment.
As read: 210 km/h
